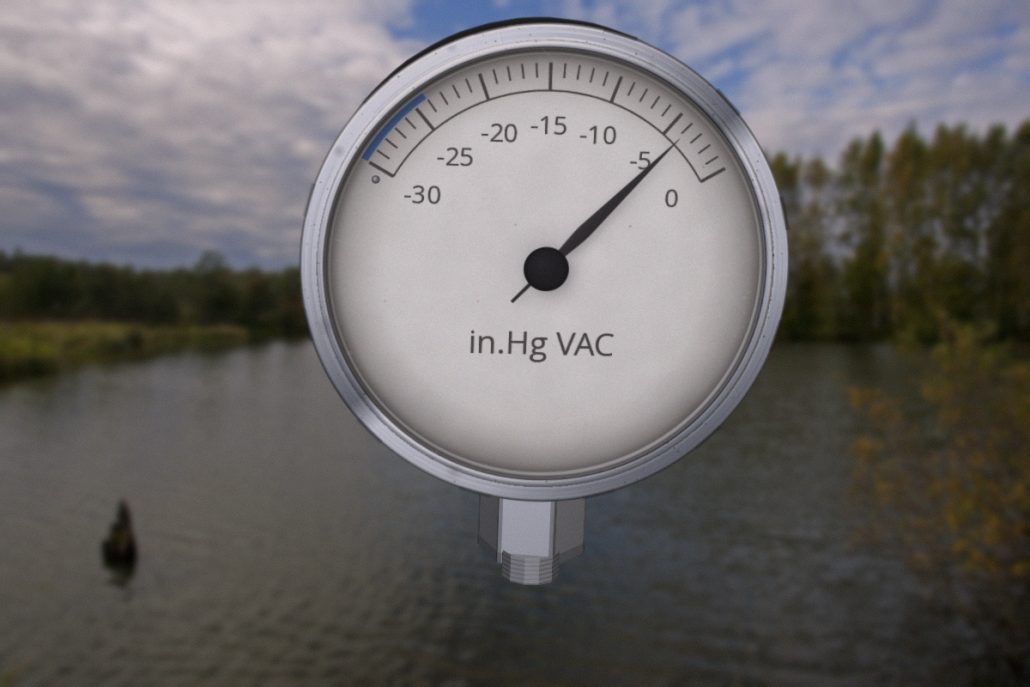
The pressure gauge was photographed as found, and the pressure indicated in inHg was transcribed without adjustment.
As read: -4 inHg
